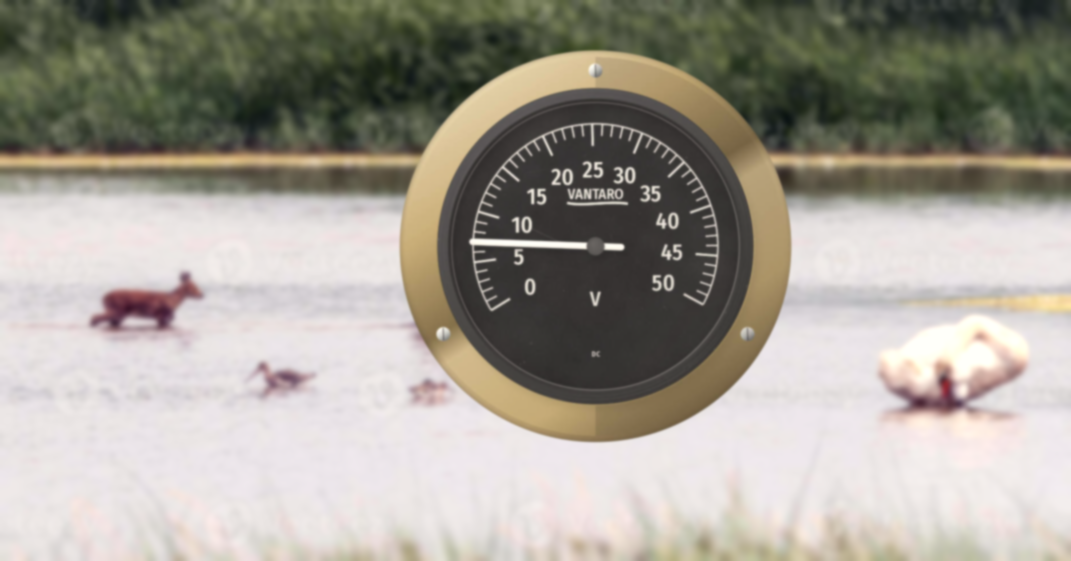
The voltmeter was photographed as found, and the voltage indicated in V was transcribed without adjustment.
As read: 7 V
